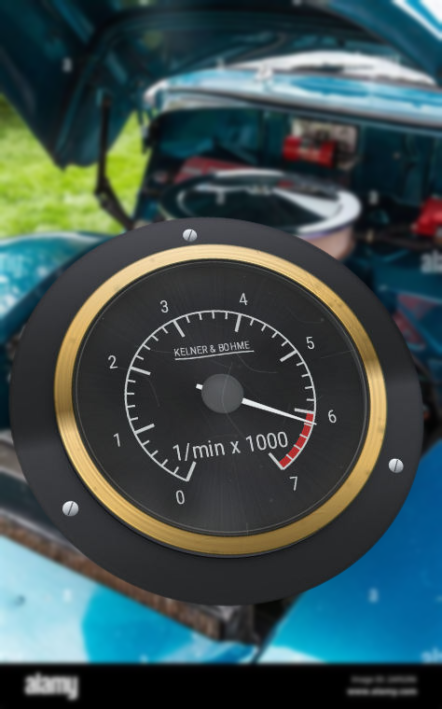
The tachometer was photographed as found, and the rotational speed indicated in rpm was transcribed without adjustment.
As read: 6200 rpm
